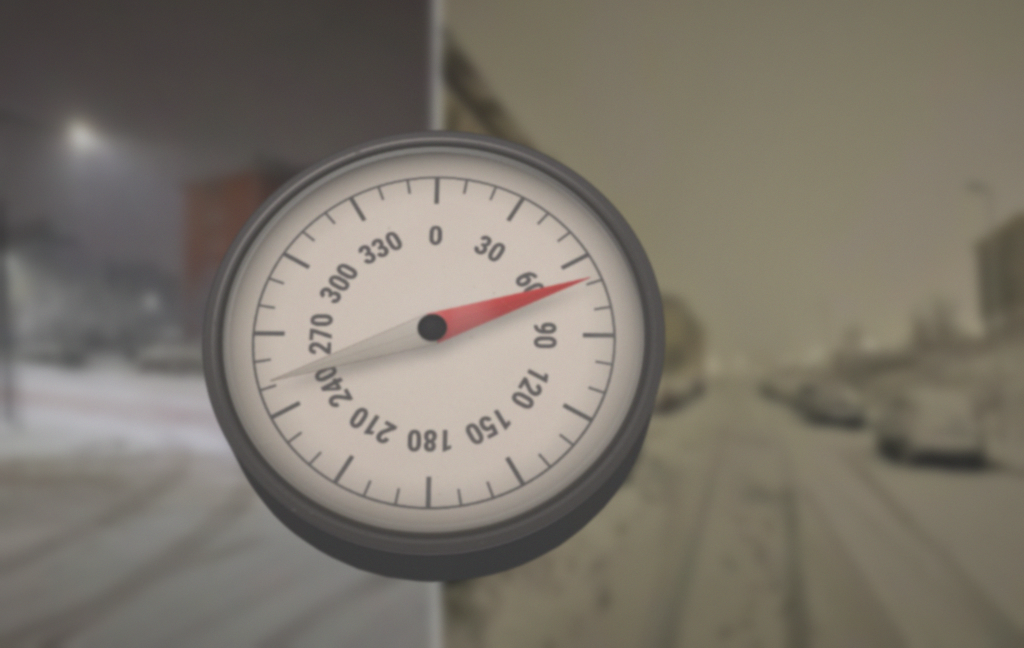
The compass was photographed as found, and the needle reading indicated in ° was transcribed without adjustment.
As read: 70 °
